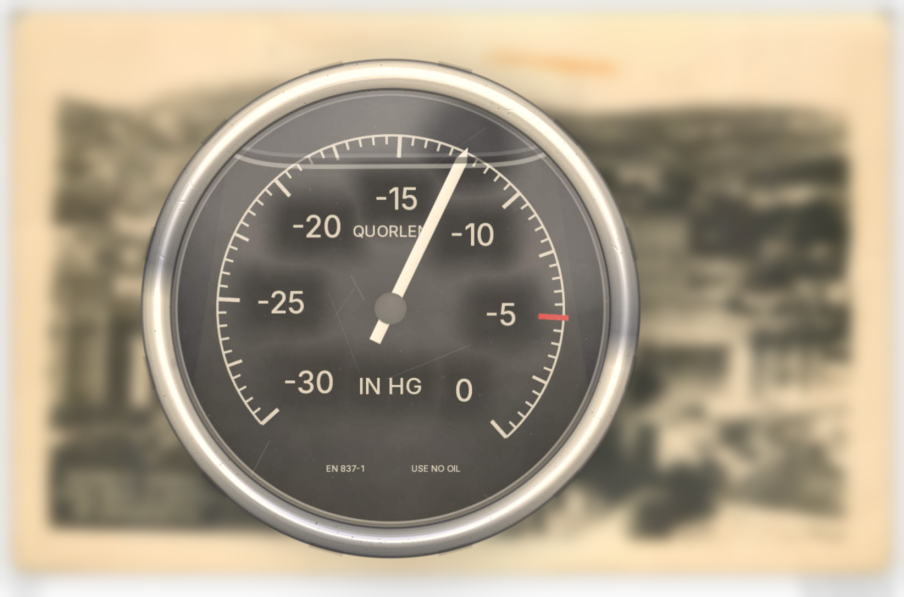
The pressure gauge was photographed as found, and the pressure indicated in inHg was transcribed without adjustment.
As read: -12.5 inHg
